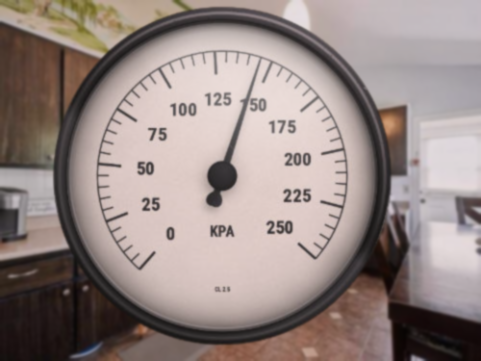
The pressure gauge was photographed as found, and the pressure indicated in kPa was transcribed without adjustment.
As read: 145 kPa
